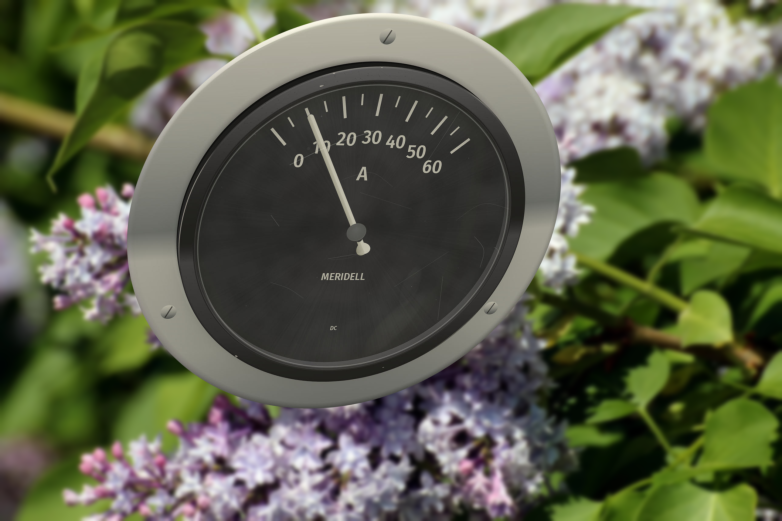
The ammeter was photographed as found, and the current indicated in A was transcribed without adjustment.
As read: 10 A
